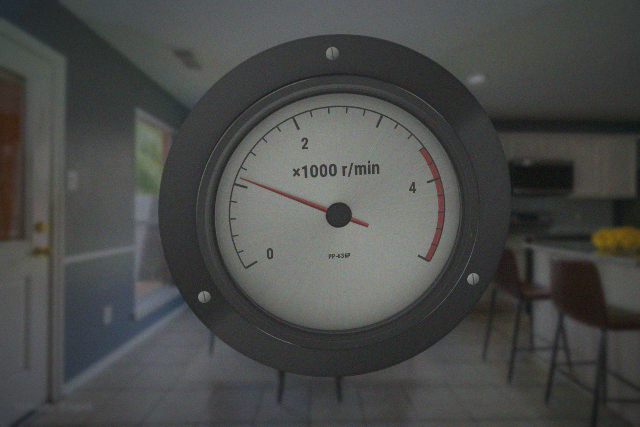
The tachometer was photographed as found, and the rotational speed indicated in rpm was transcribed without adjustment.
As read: 1100 rpm
